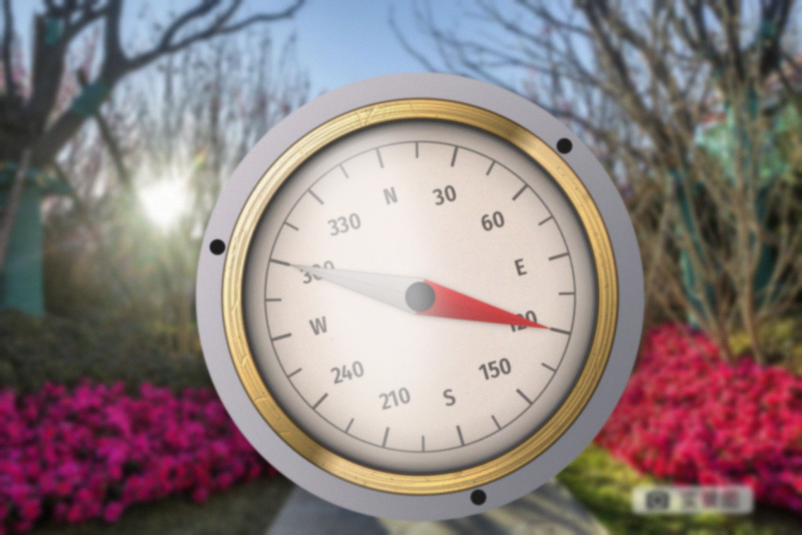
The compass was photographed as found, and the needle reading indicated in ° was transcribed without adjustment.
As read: 120 °
